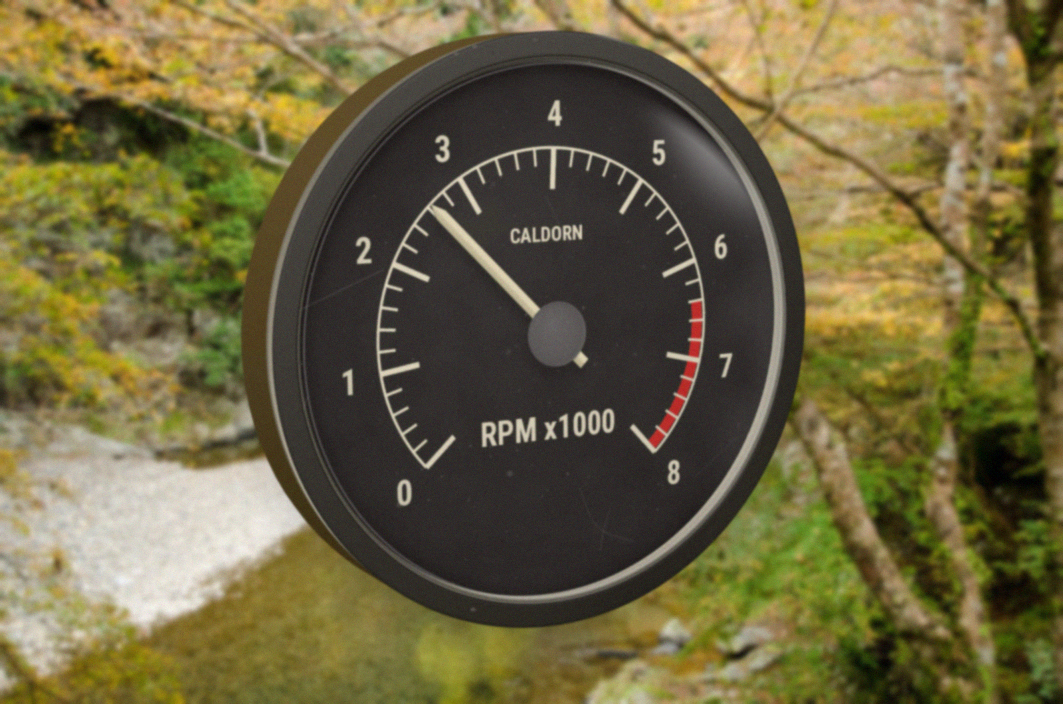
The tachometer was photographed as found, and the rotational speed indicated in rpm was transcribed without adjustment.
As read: 2600 rpm
